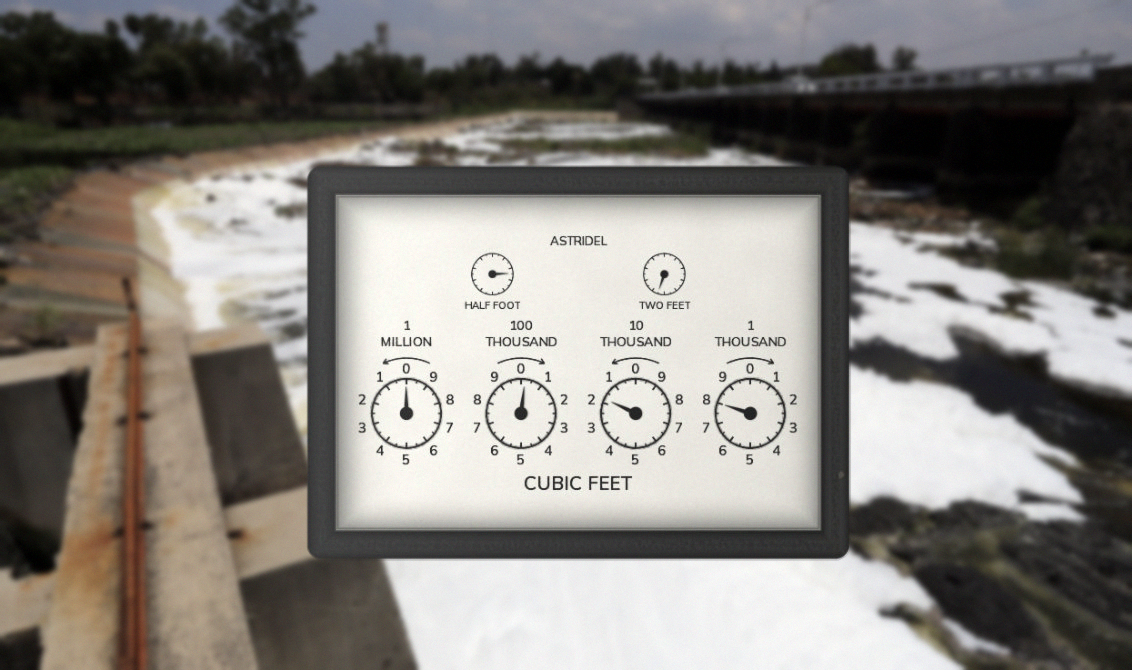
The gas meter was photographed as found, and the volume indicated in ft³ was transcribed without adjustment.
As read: 1800 ft³
